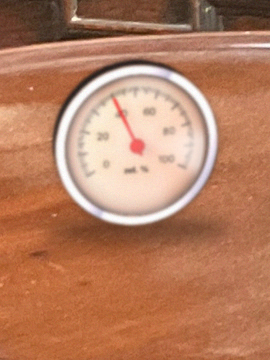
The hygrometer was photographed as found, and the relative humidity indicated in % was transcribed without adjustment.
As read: 40 %
